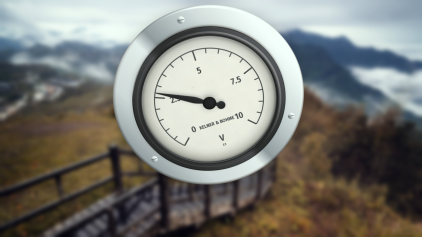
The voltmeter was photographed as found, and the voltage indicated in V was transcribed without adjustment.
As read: 2.75 V
